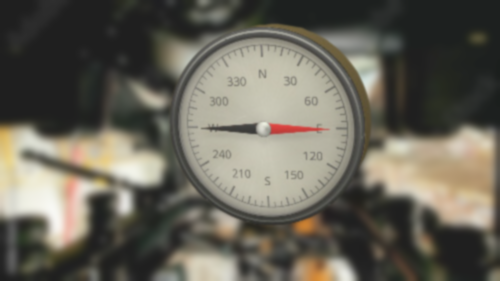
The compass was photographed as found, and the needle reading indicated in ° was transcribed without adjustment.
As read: 90 °
